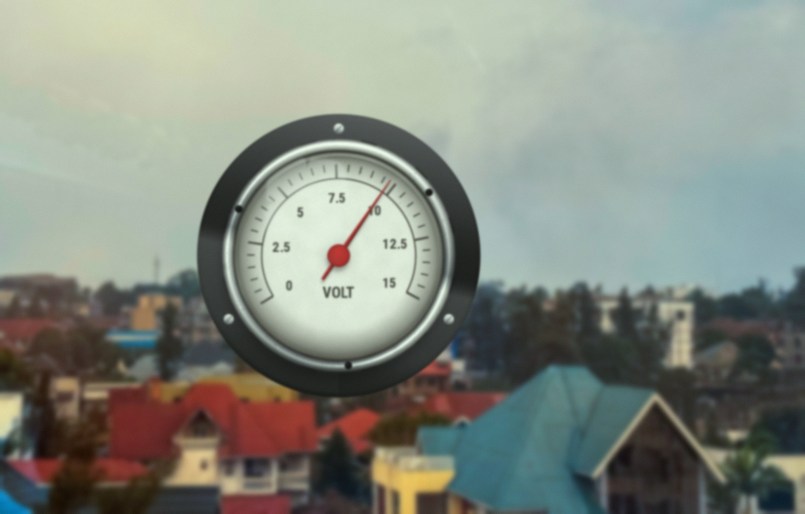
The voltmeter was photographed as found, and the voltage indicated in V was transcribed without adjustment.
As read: 9.75 V
